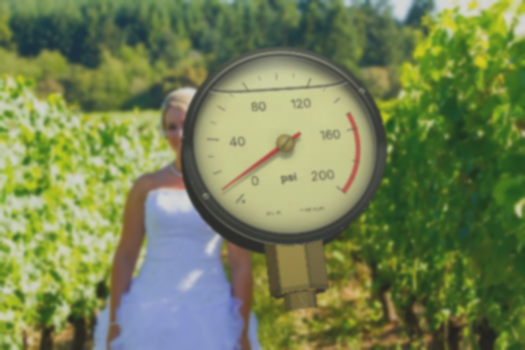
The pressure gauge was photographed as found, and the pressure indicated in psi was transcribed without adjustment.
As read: 10 psi
